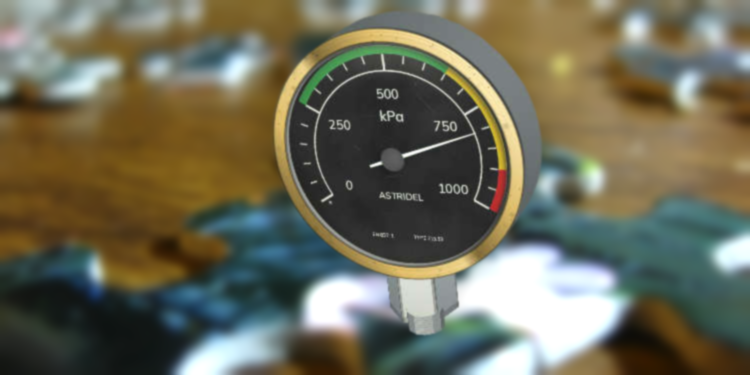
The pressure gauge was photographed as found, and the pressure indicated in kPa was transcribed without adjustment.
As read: 800 kPa
